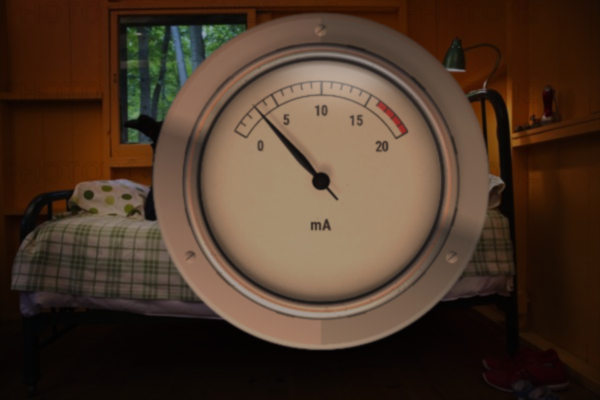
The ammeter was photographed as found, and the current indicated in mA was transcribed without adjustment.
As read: 3 mA
